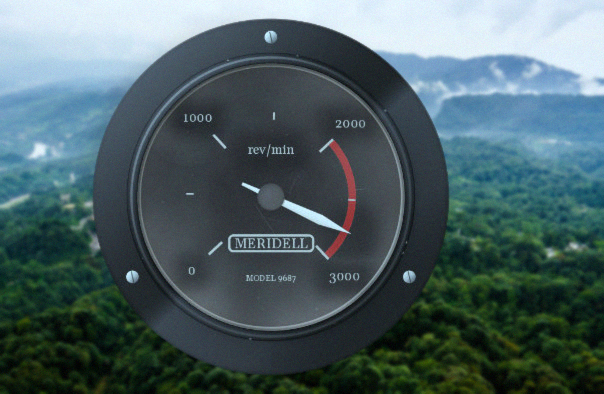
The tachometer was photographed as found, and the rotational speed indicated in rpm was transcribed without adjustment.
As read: 2750 rpm
